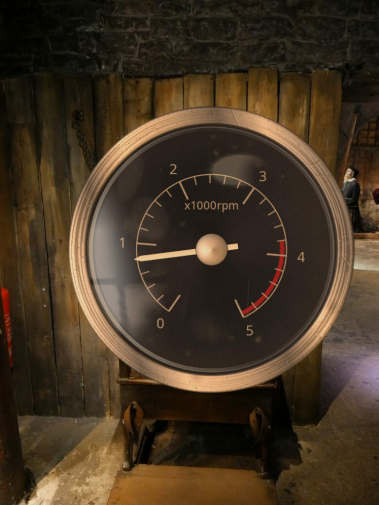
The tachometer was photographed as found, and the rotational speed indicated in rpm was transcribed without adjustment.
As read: 800 rpm
